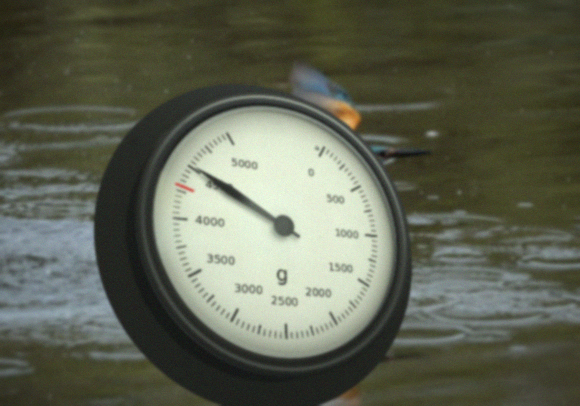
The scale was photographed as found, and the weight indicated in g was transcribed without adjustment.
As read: 4500 g
